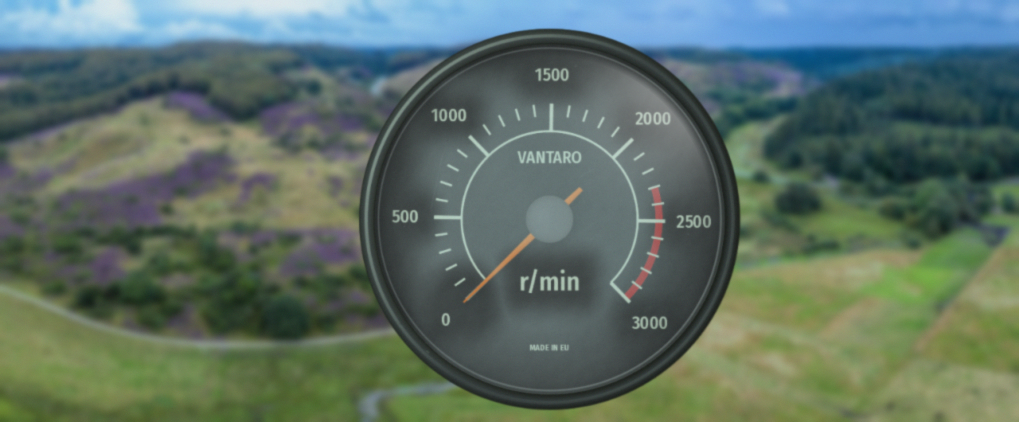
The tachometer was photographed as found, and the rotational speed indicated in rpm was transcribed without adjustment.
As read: 0 rpm
